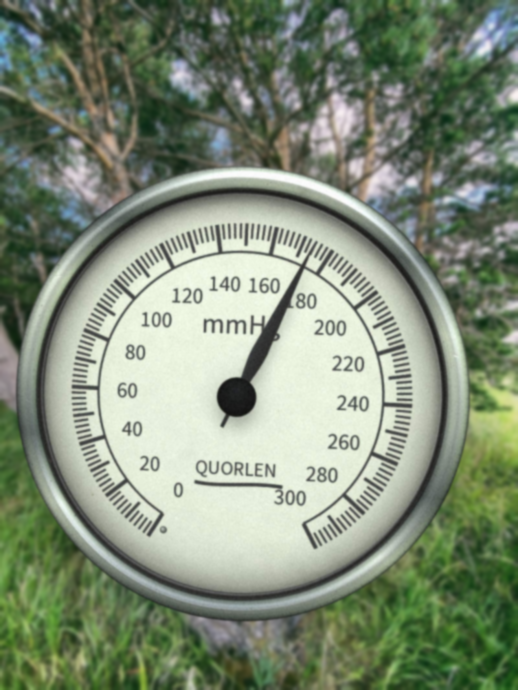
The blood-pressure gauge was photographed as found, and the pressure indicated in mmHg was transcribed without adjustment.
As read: 174 mmHg
